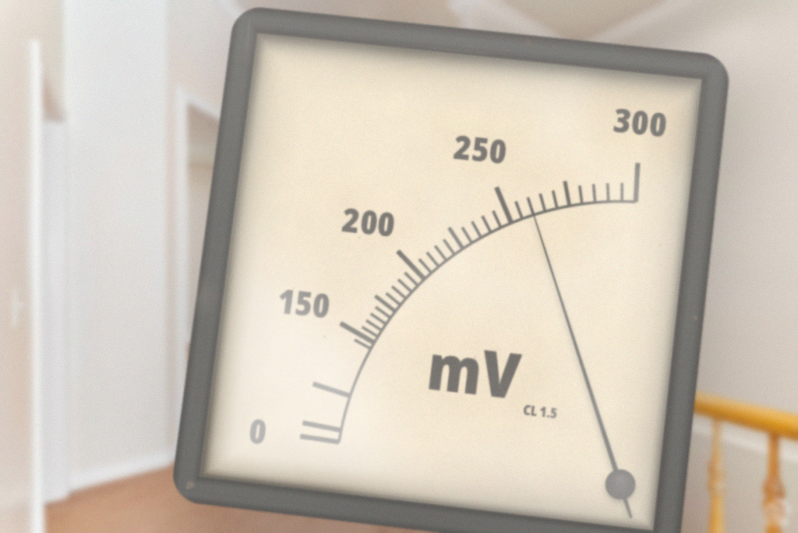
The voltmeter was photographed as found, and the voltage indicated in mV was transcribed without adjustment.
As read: 260 mV
